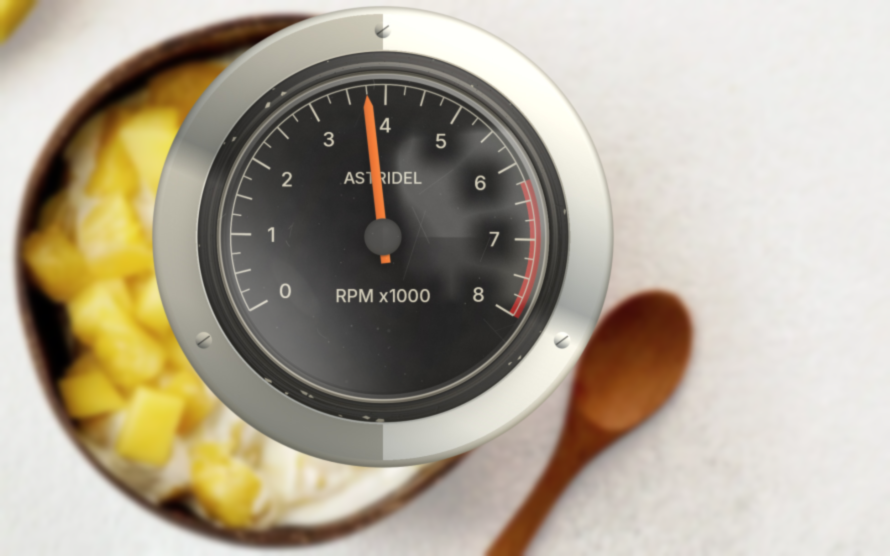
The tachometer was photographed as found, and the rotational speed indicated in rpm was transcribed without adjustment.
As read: 3750 rpm
